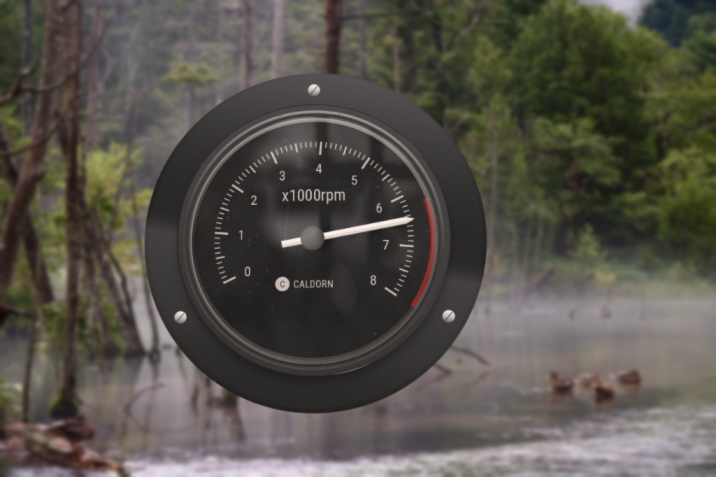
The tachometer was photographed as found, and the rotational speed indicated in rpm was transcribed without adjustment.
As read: 6500 rpm
